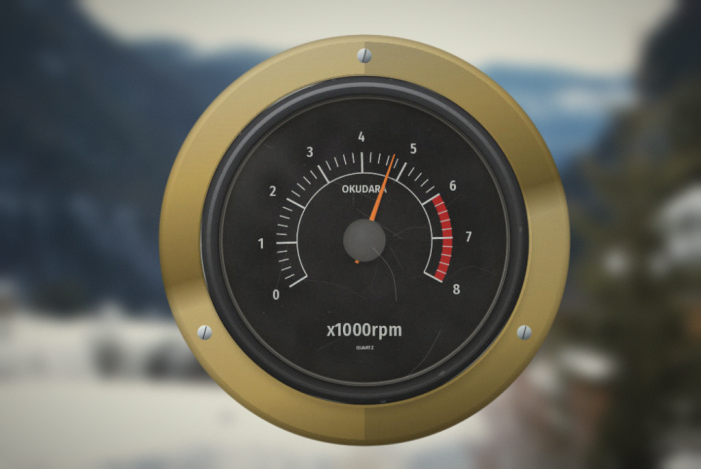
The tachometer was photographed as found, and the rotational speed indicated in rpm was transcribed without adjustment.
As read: 4700 rpm
